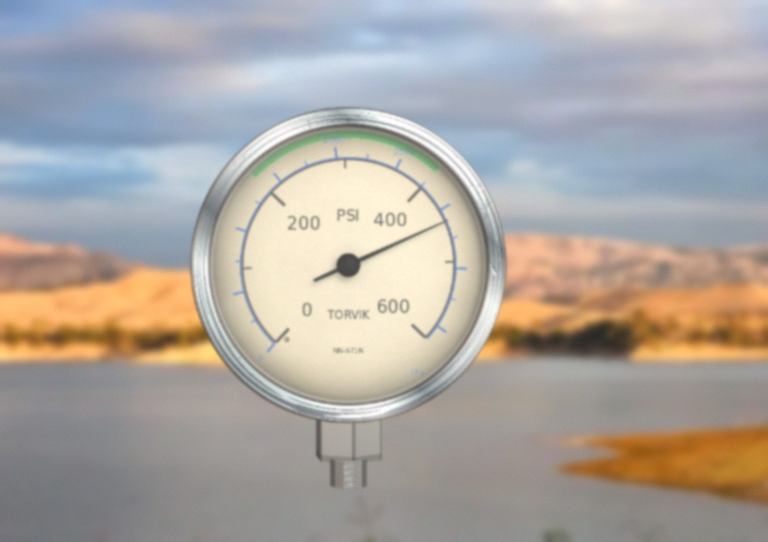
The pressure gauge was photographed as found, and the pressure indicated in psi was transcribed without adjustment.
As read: 450 psi
